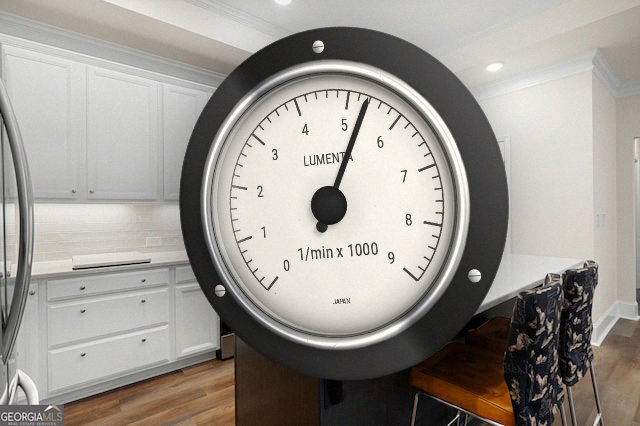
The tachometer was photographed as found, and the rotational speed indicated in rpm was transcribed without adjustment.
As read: 5400 rpm
